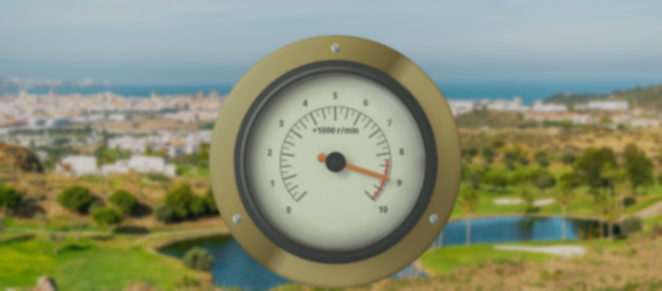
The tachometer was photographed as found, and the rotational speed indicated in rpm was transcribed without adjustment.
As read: 9000 rpm
